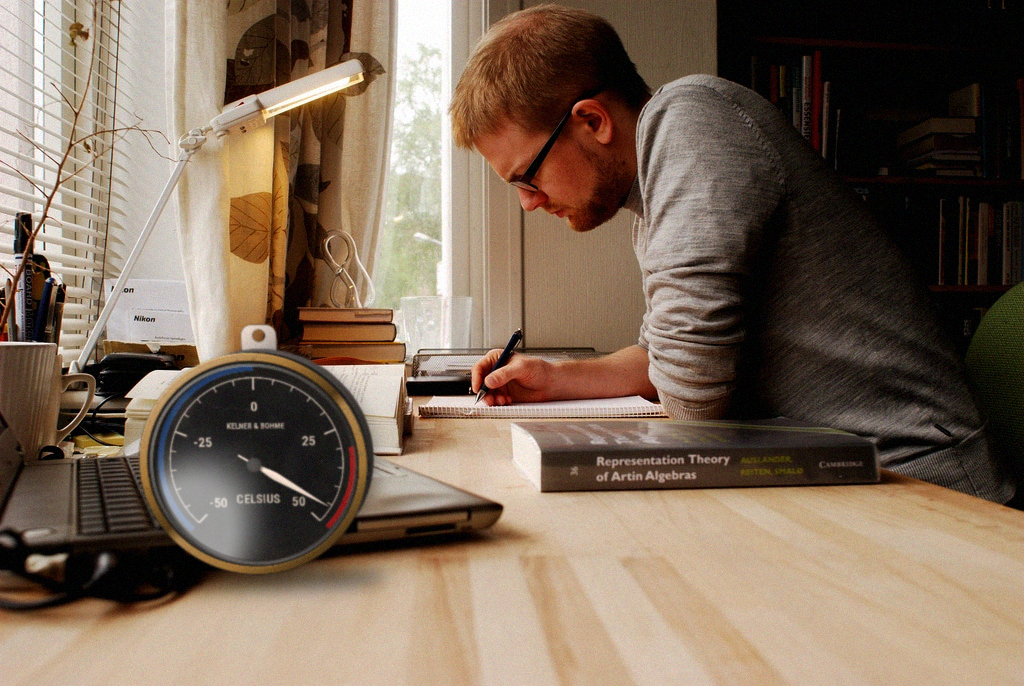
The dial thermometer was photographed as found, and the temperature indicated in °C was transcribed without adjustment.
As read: 45 °C
